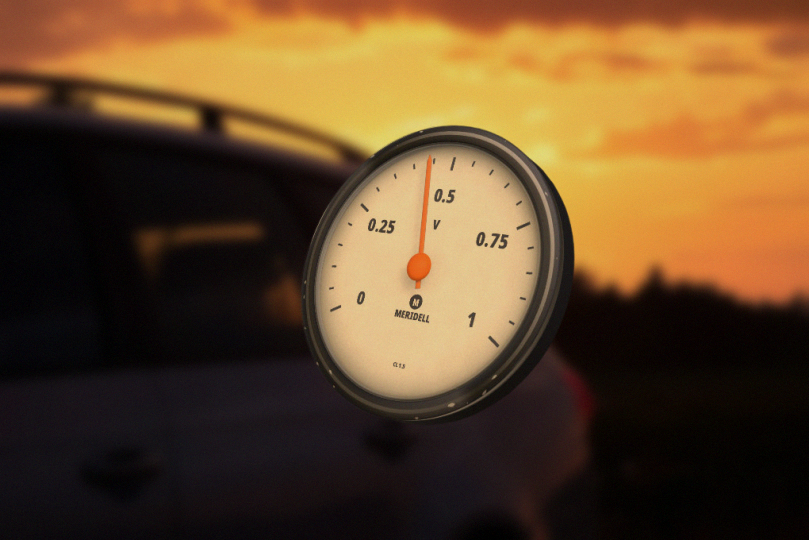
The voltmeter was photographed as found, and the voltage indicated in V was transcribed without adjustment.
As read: 0.45 V
